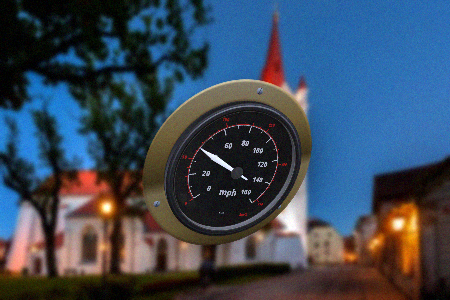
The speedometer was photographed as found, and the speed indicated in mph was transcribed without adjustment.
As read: 40 mph
